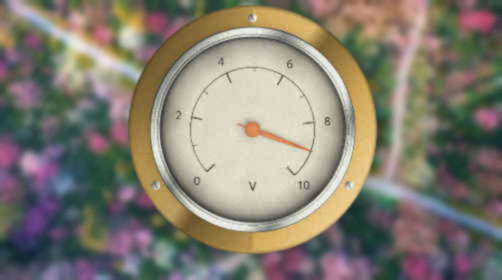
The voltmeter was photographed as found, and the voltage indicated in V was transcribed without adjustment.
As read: 9 V
